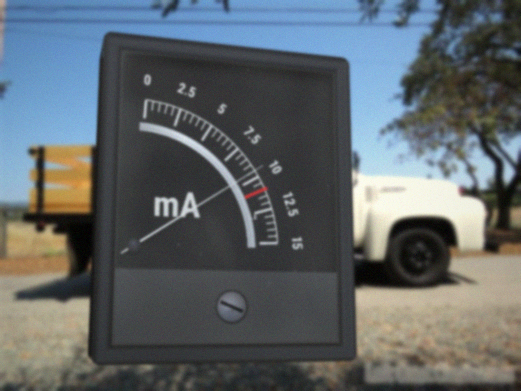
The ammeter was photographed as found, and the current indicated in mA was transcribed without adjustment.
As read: 9.5 mA
